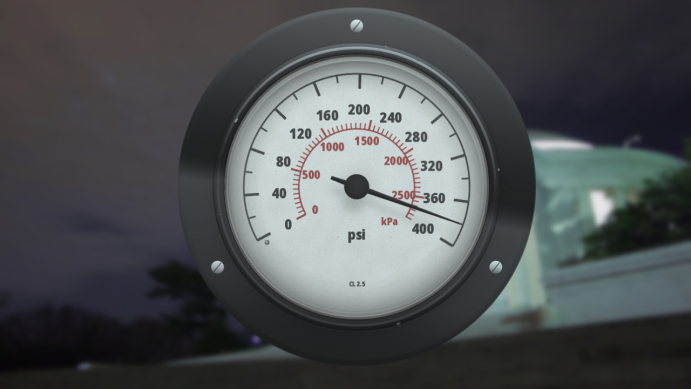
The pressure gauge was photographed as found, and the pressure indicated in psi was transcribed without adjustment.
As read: 380 psi
